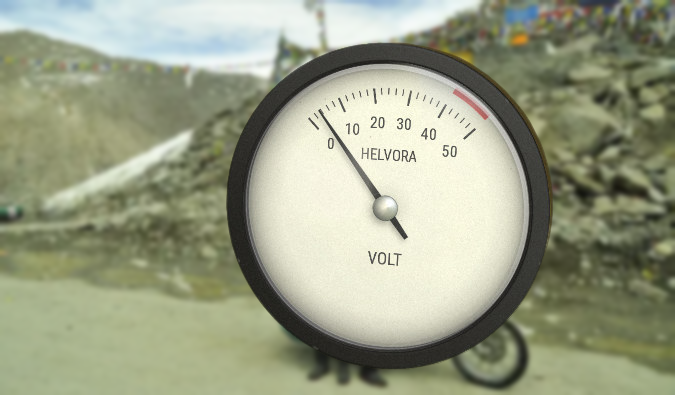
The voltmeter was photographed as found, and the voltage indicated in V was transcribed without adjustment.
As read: 4 V
